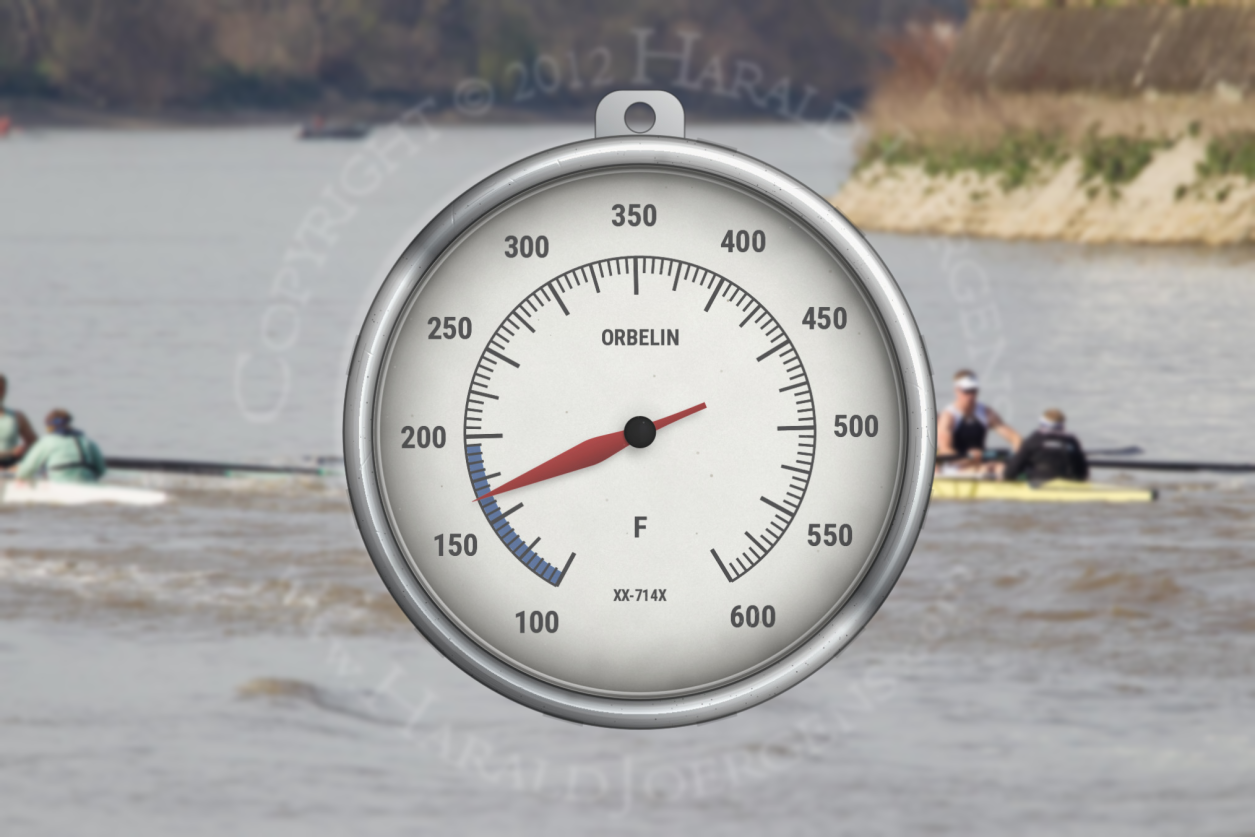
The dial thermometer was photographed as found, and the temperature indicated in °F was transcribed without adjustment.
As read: 165 °F
